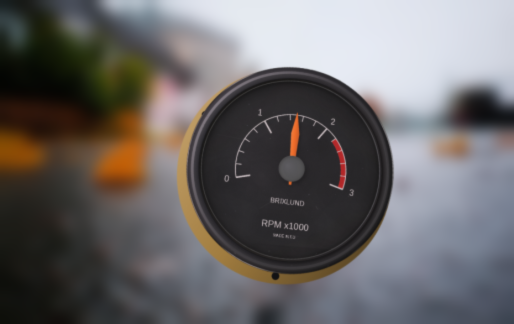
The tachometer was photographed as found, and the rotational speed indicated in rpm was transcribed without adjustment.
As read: 1500 rpm
